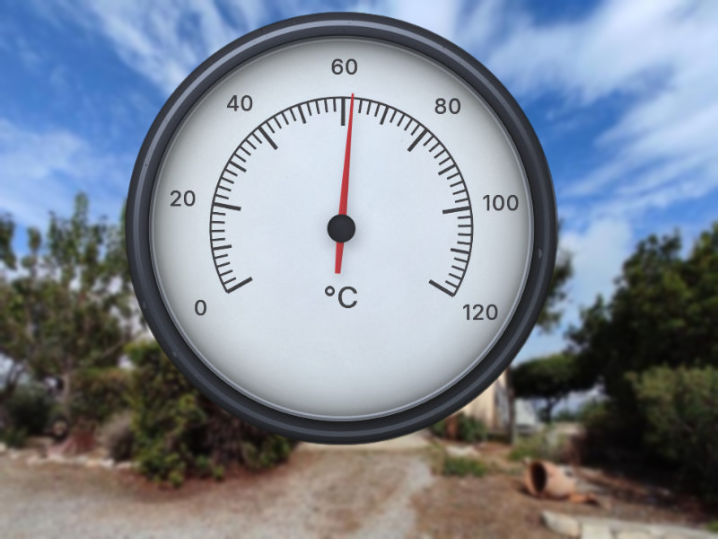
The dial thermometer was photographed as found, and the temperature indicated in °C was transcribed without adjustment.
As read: 62 °C
